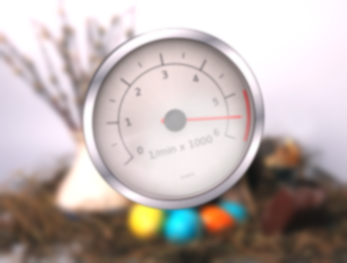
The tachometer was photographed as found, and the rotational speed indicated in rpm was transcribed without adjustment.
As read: 5500 rpm
